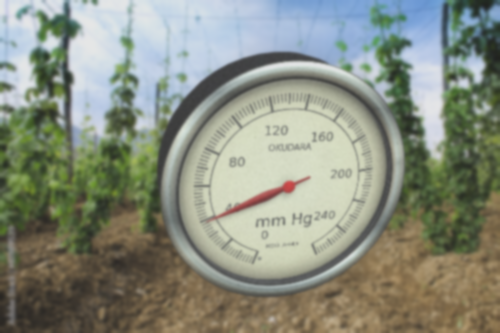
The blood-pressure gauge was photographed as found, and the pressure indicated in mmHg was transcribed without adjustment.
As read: 40 mmHg
